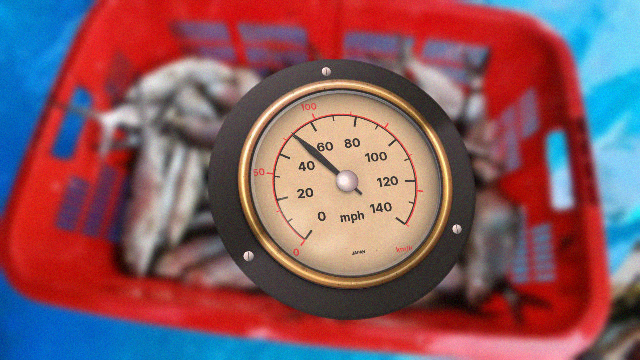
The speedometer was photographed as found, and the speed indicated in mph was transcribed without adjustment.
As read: 50 mph
